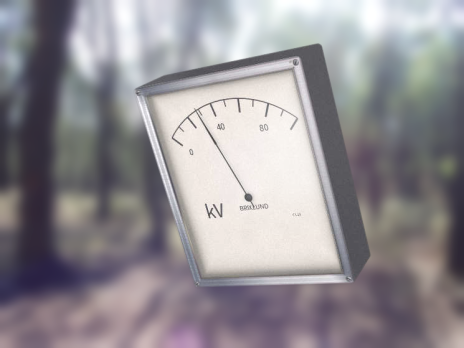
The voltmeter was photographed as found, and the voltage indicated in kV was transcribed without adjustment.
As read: 30 kV
